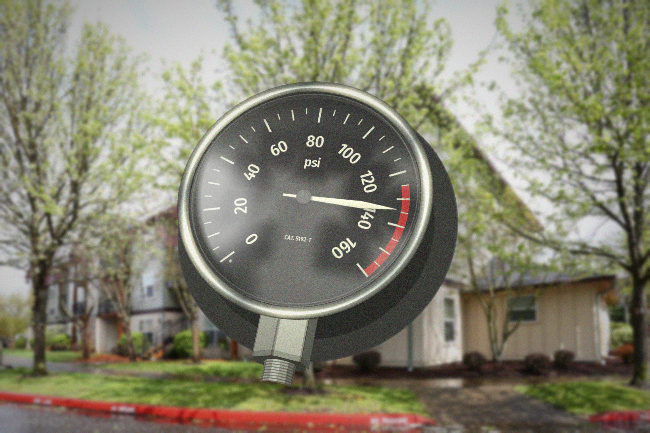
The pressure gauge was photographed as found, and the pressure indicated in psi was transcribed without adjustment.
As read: 135 psi
